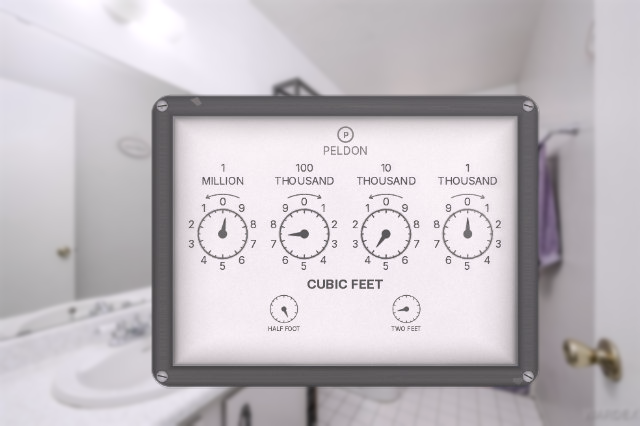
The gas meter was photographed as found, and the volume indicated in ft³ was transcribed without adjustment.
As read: 974000 ft³
